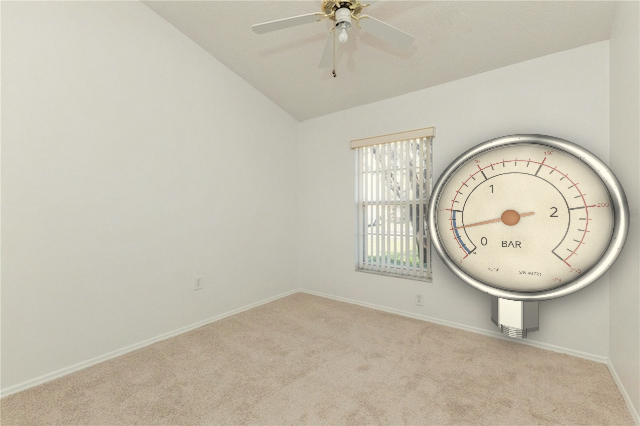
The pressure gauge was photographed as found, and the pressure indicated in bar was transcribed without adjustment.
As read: 0.3 bar
